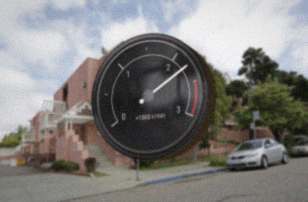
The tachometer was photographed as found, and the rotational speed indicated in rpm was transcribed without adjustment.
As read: 2250 rpm
